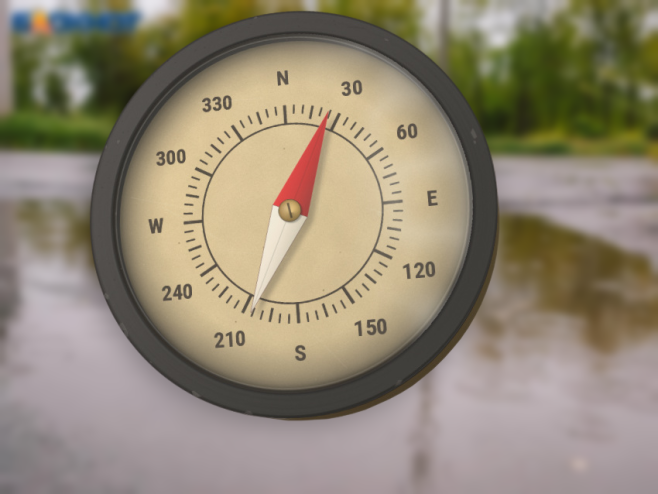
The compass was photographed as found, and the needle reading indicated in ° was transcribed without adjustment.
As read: 25 °
